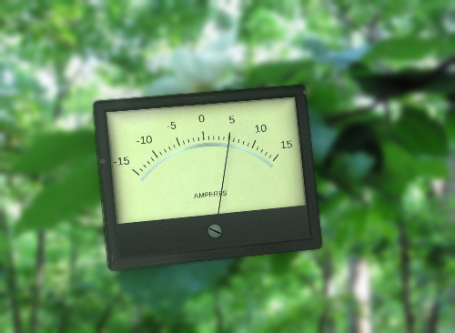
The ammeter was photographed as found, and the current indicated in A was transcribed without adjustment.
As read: 5 A
